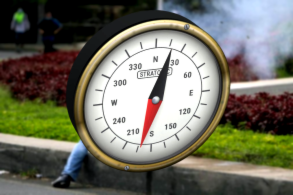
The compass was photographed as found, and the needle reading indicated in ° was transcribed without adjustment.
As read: 195 °
